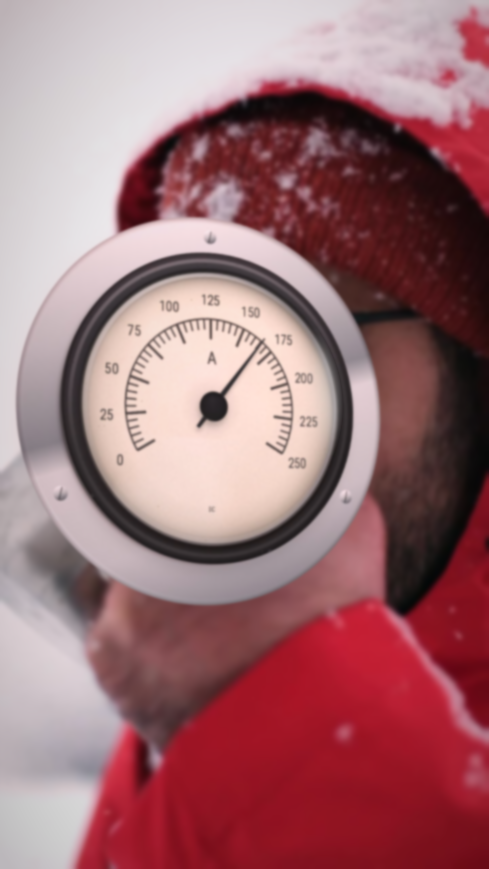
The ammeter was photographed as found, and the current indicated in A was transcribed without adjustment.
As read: 165 A
